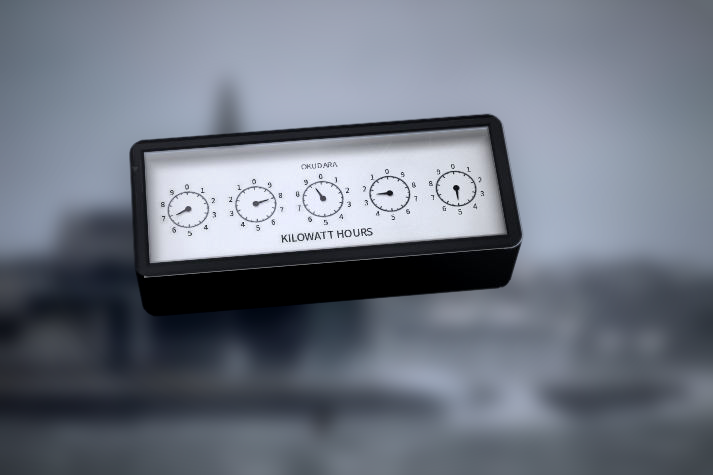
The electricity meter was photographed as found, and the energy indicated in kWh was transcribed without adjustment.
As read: 67925 kWh
